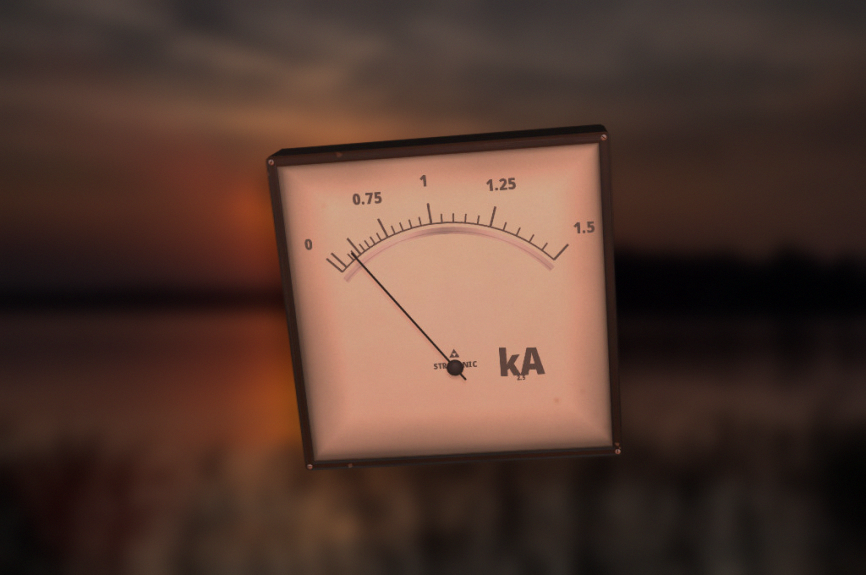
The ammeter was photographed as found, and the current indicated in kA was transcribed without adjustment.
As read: 0.45 kA
